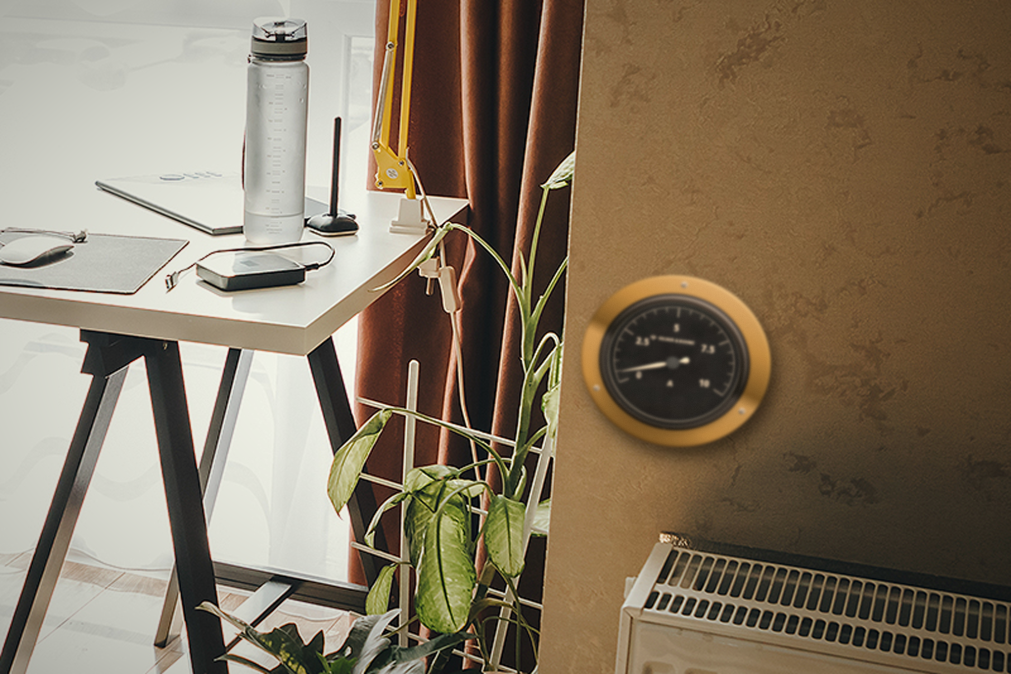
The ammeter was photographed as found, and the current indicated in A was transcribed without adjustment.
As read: 0.5 A
